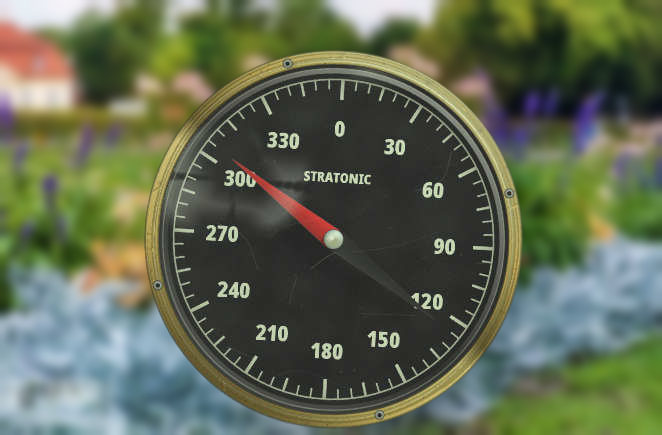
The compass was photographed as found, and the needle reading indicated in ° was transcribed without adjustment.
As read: 305 °
